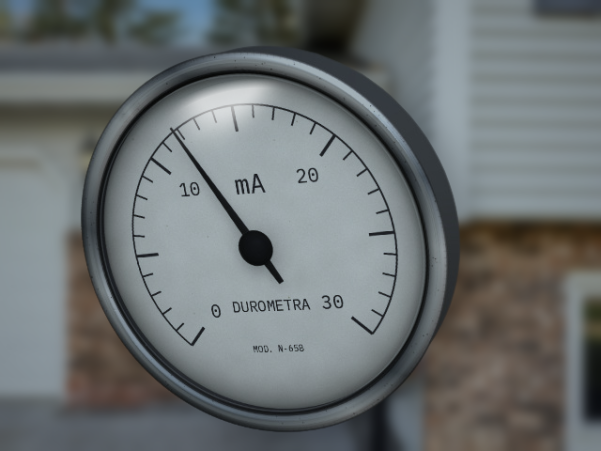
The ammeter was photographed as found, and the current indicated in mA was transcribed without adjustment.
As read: 12 mA
